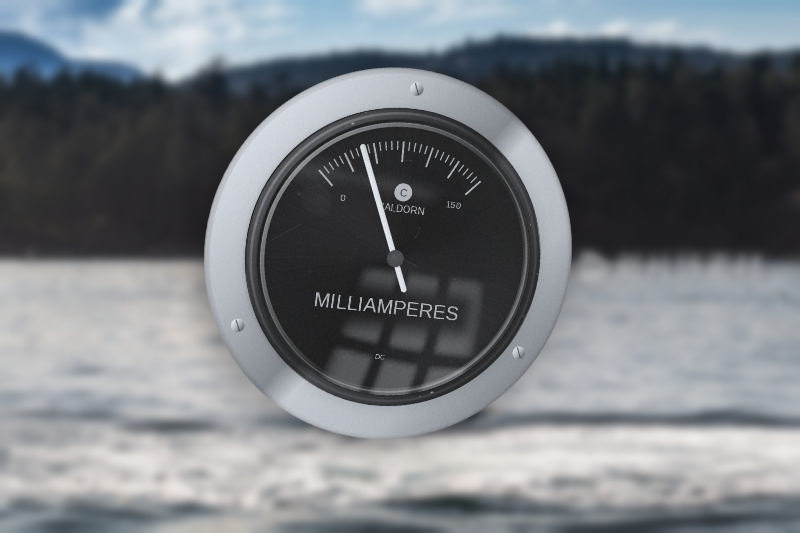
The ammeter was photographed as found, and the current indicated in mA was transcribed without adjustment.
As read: 40 mA
